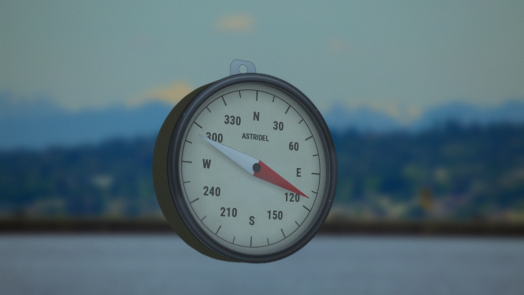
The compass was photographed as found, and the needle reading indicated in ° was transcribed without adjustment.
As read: 112.5 °
